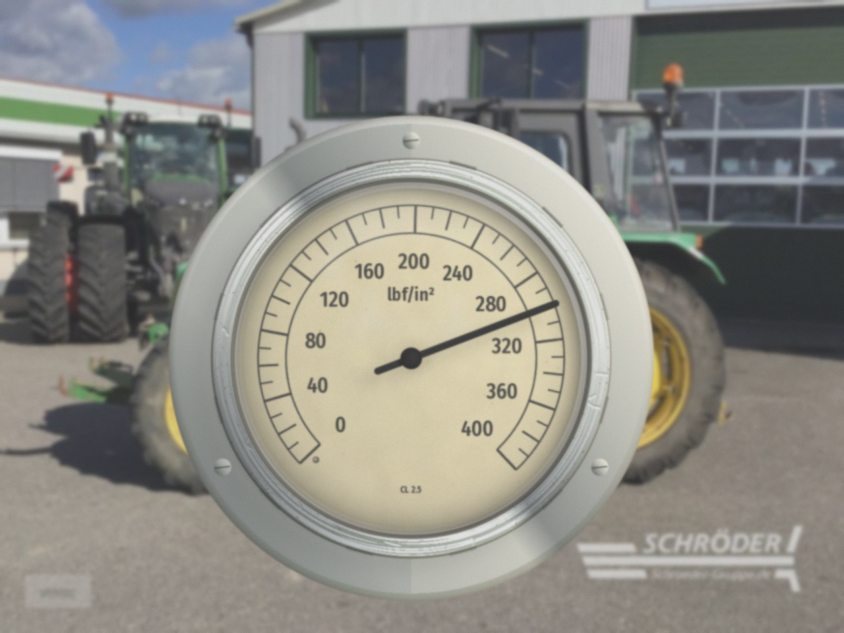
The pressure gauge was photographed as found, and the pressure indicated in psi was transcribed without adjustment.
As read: 300 psi
